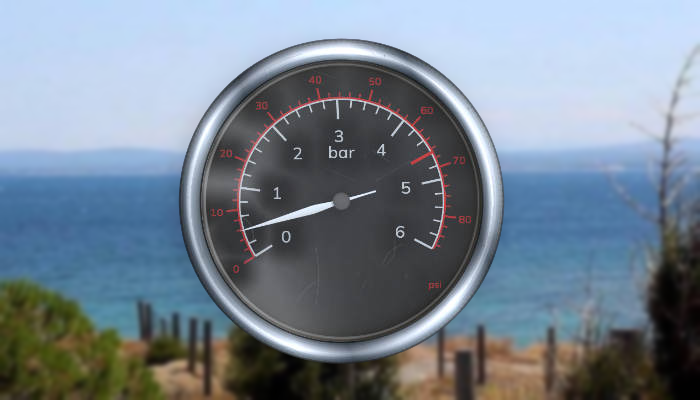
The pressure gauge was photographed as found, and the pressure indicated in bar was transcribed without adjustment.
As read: 0.4 bar
